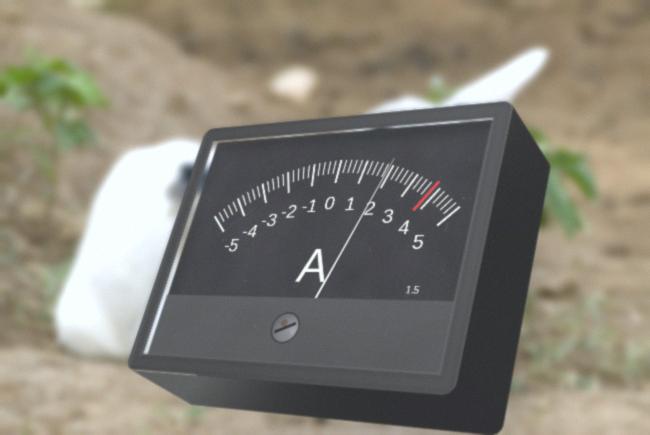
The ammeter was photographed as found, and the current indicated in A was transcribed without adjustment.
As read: 2 A
